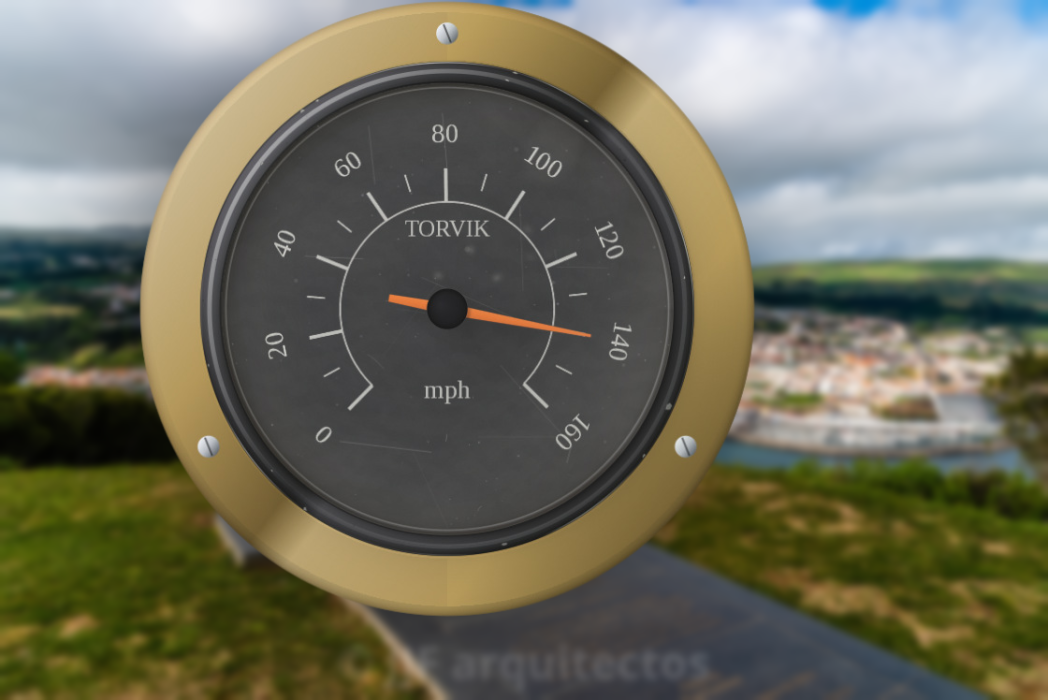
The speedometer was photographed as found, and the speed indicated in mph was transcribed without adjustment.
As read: 140 mph
